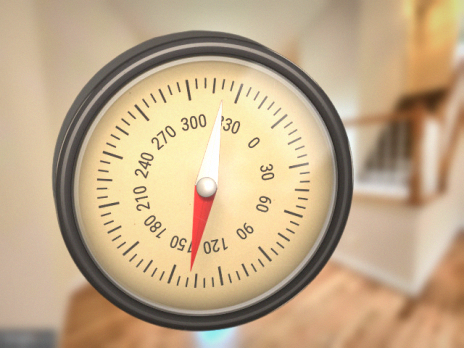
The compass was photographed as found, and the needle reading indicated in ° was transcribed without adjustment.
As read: 140 °
